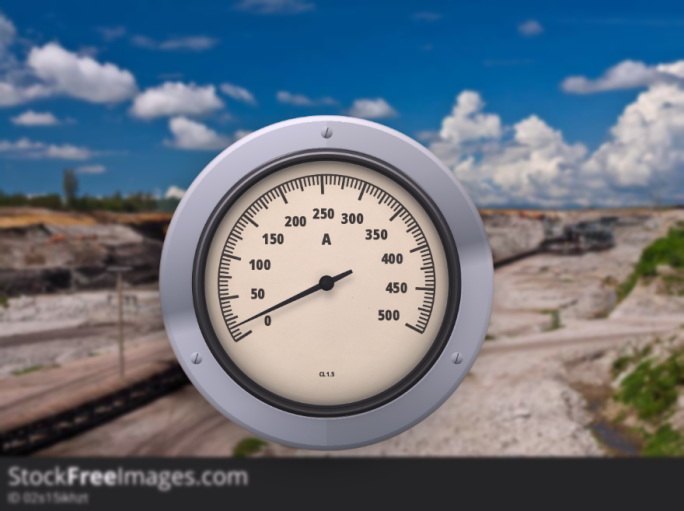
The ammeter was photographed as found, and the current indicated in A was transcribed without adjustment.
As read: 15 A
